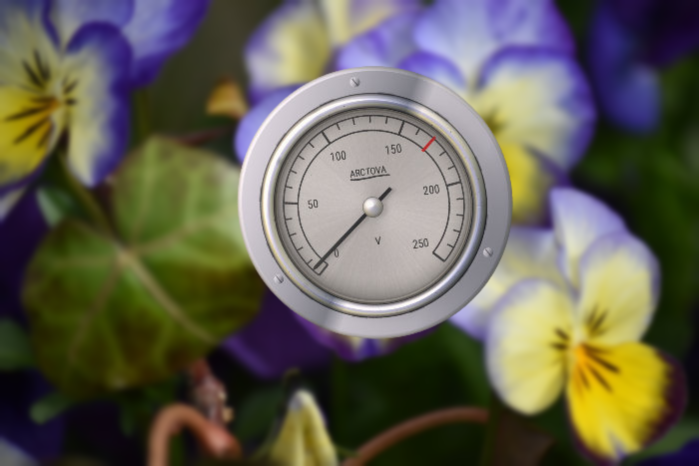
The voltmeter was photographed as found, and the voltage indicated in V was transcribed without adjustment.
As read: 5 V
